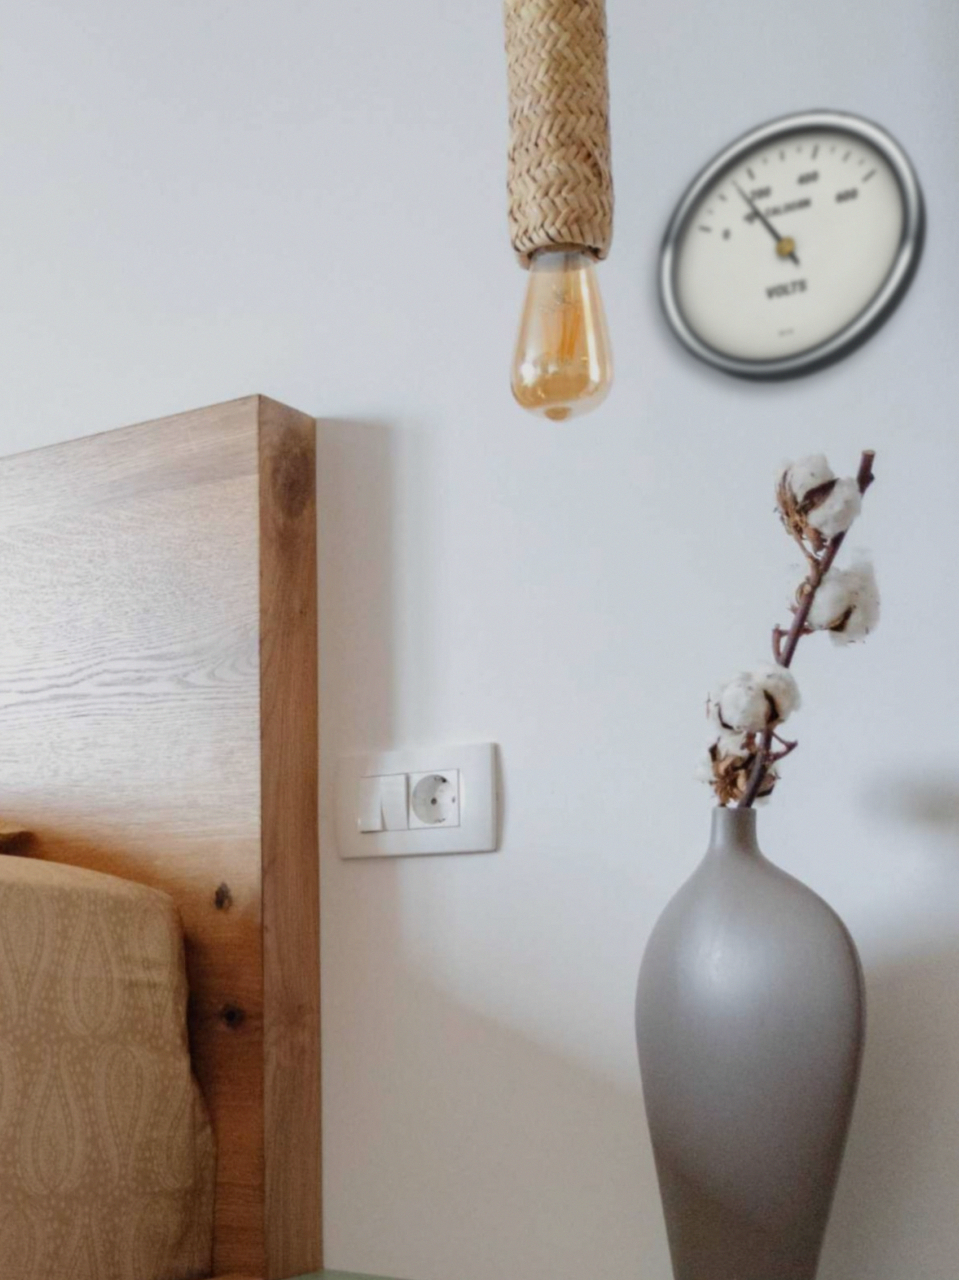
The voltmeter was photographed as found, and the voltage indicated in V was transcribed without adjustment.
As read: 150 V
